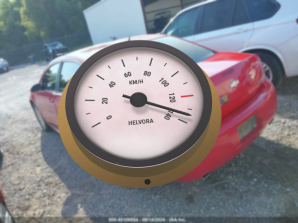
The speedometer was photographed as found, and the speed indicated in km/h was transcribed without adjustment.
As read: 135 km/h
